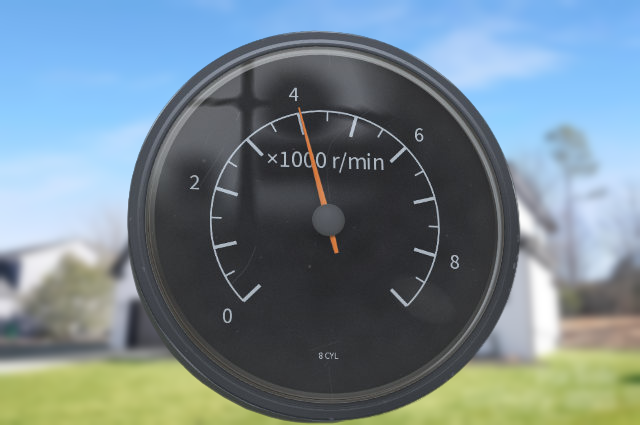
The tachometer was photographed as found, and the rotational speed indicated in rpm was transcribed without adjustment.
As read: 4000 rpm
